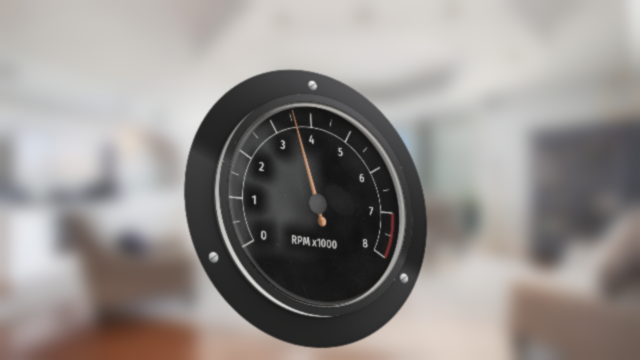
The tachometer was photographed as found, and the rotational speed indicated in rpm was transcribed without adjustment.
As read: 3500 rpm
